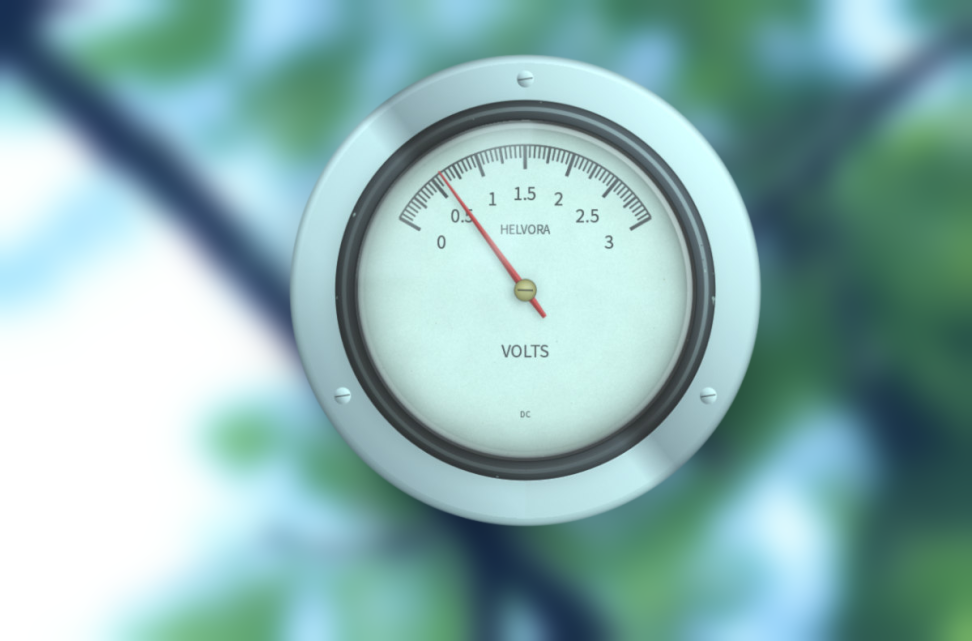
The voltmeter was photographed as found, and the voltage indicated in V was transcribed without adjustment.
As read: 0.6 V
